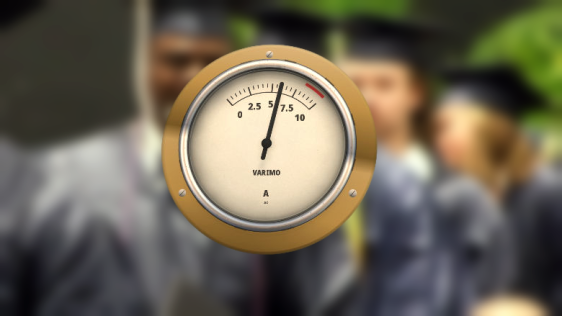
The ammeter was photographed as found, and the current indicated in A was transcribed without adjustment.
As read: 6 A
